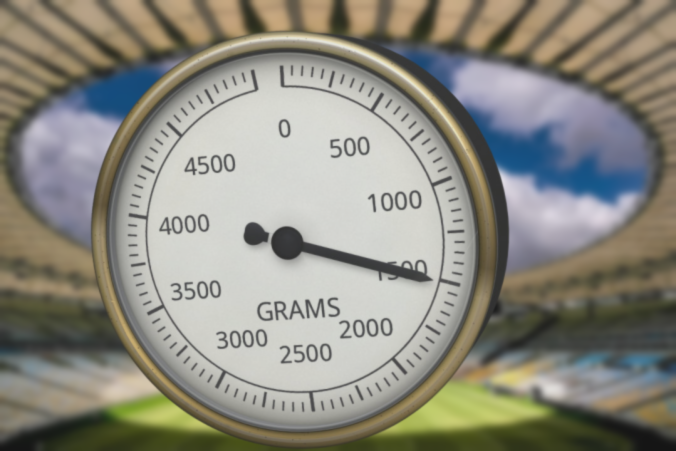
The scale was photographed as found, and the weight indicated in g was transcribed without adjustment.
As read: 1500 g
